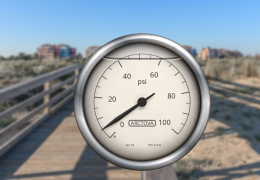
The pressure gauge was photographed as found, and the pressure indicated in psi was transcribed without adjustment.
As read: 5 psi
